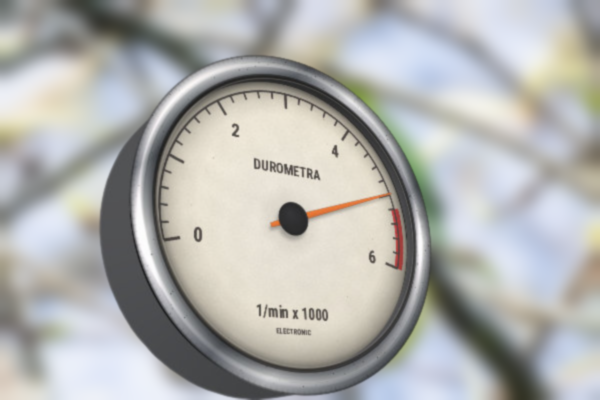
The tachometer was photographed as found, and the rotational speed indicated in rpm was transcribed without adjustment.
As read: 5000 rpm
